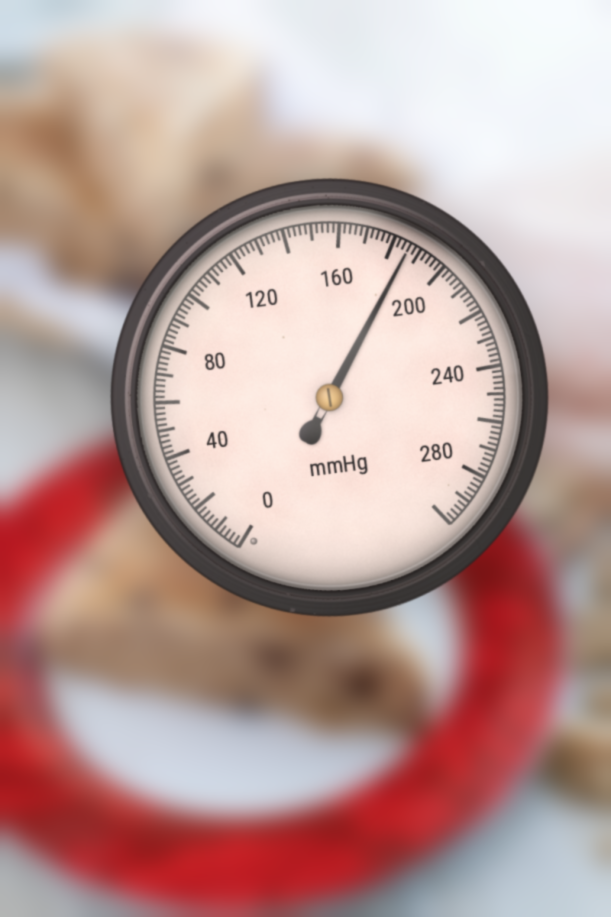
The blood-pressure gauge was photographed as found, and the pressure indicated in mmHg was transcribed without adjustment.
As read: 186 mmHg
